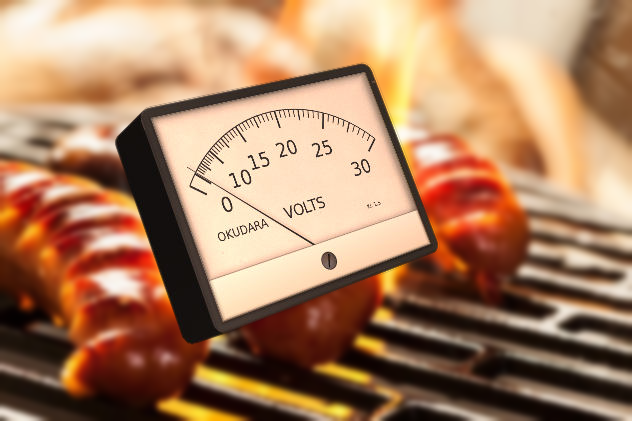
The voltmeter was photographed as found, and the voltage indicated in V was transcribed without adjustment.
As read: 5 V
